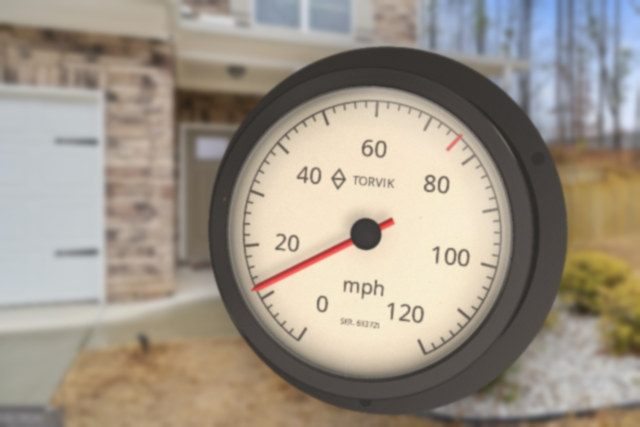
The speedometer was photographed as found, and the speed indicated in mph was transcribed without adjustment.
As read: 12 mph
